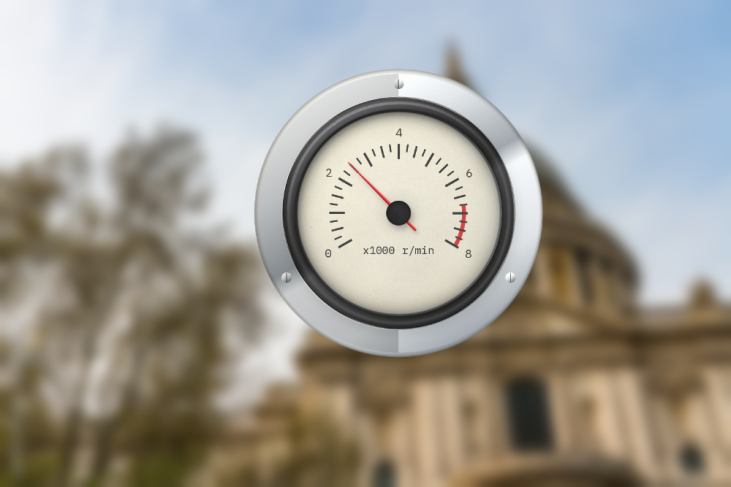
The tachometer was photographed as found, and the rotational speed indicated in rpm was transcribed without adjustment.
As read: 2500 rpm
